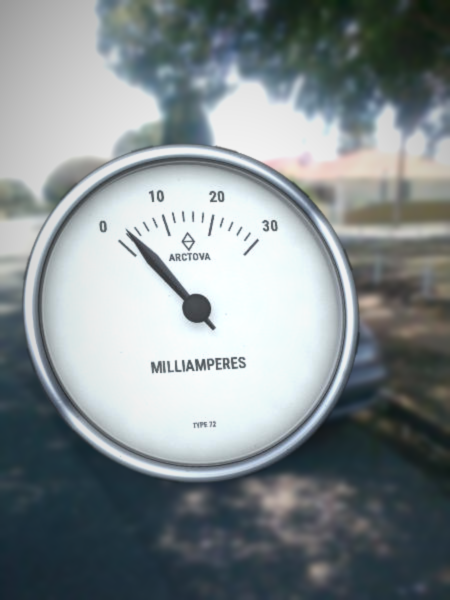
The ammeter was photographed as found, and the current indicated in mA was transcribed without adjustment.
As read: 2 mA
